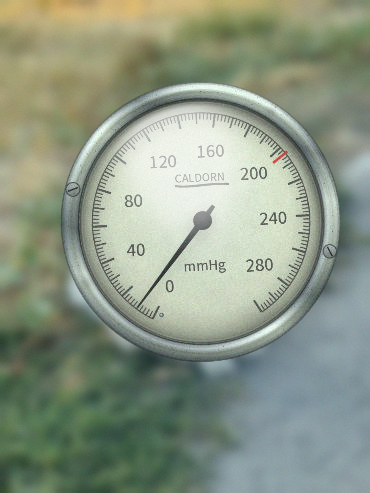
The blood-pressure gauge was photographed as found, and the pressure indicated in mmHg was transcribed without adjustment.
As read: 10 mmHg
